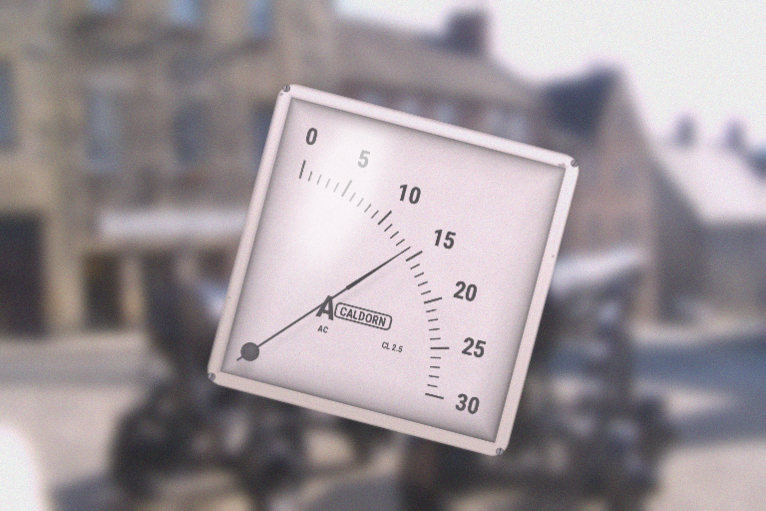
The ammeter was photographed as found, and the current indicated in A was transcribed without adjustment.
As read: 14 A
